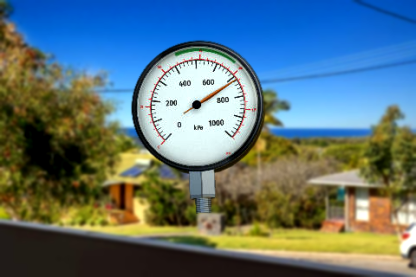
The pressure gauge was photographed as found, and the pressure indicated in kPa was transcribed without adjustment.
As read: 720 kPa
